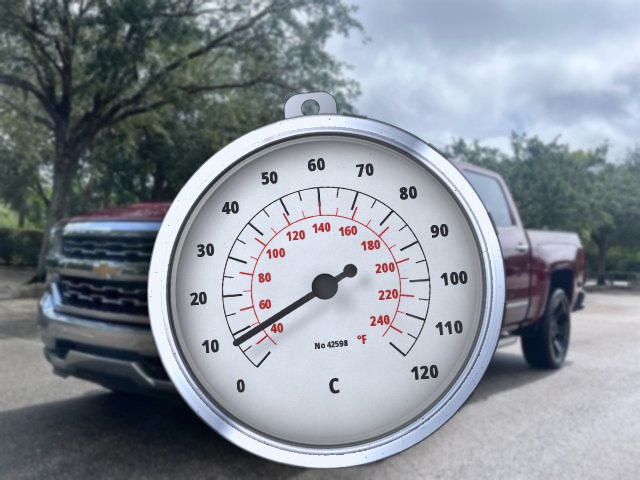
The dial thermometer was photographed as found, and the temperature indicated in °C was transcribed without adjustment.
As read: 7.5 °C
